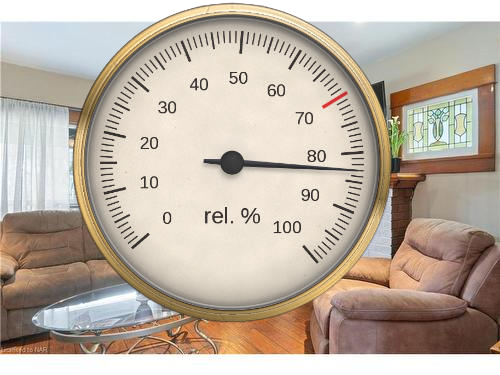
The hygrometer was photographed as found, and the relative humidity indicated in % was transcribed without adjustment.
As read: 83 %
